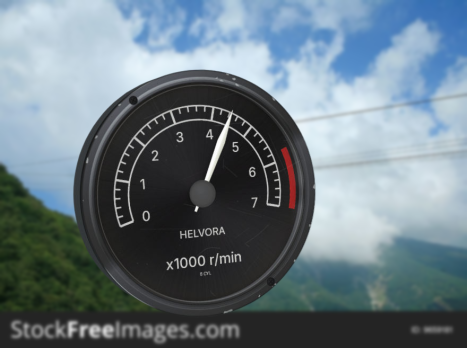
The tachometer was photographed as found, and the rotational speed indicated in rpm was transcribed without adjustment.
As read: 4400 rpm
